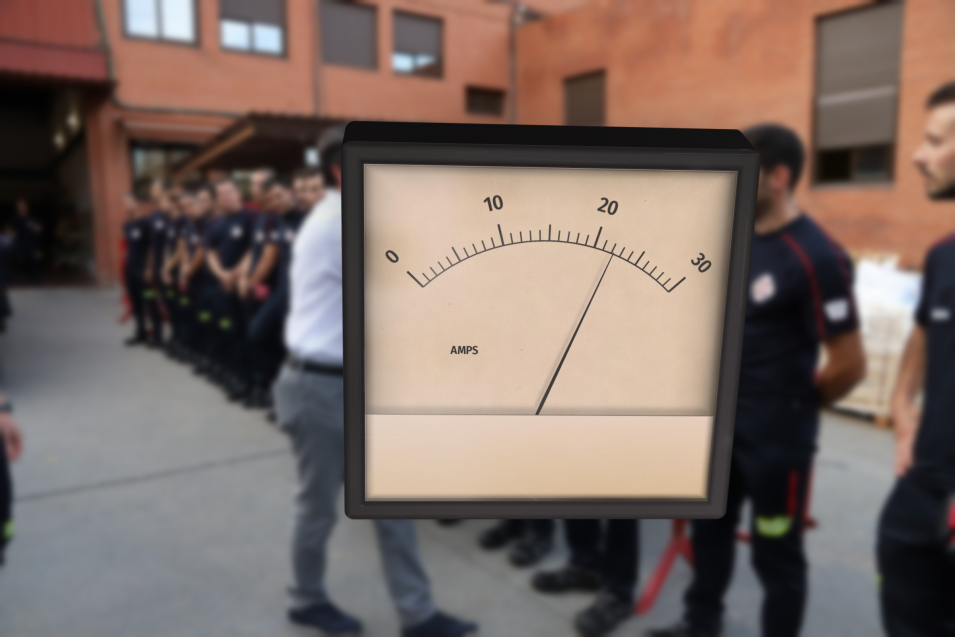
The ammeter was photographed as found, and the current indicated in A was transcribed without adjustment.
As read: 22 A
